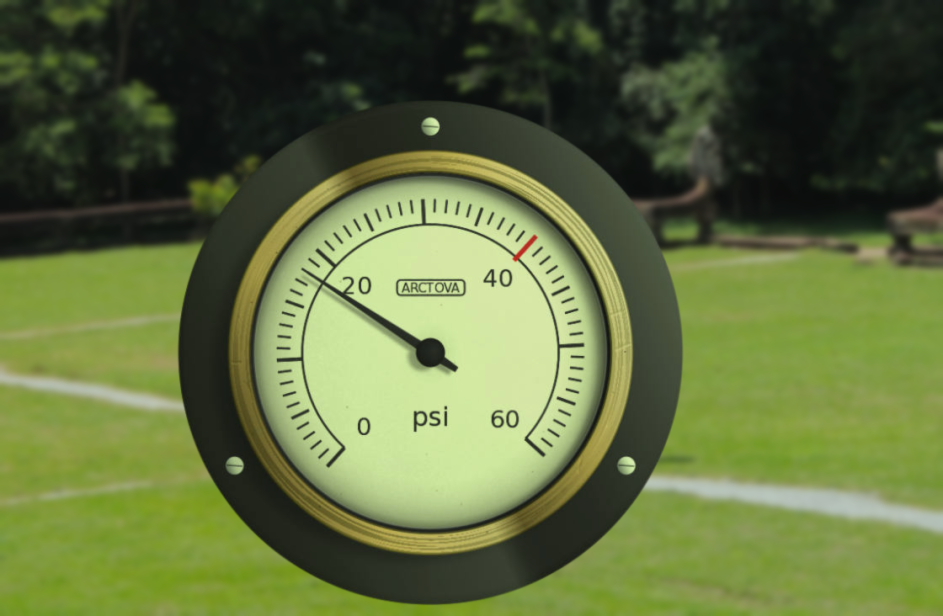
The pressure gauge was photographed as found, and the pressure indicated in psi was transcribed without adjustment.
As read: 18 psi
